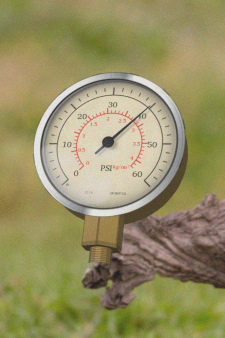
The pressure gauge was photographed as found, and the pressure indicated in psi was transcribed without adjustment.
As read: 40 psi
